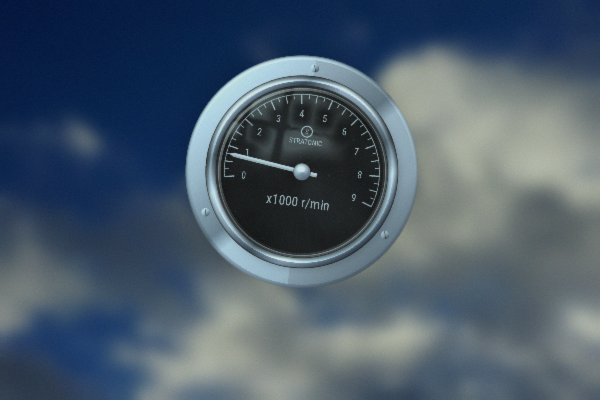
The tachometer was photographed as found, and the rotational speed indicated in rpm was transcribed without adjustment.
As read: 750 rpm
